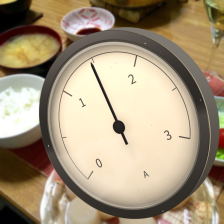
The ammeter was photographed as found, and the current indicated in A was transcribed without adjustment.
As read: 1.5 A
